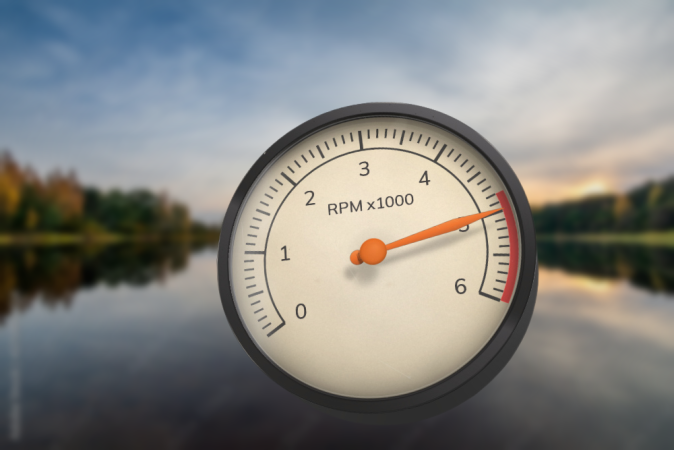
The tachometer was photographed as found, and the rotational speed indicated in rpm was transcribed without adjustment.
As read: 5000 rpm
